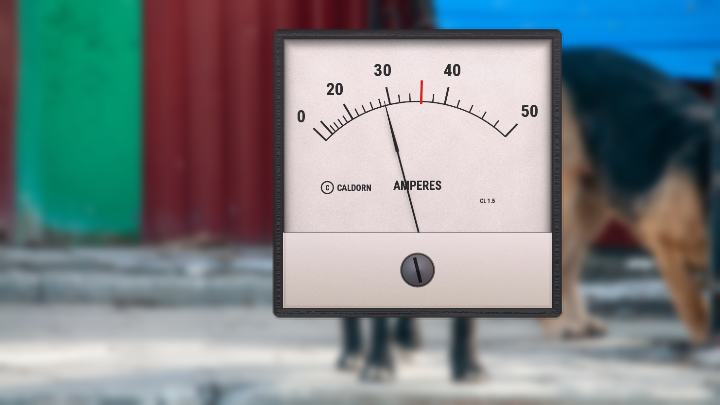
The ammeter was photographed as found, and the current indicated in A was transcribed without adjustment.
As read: 29 A
